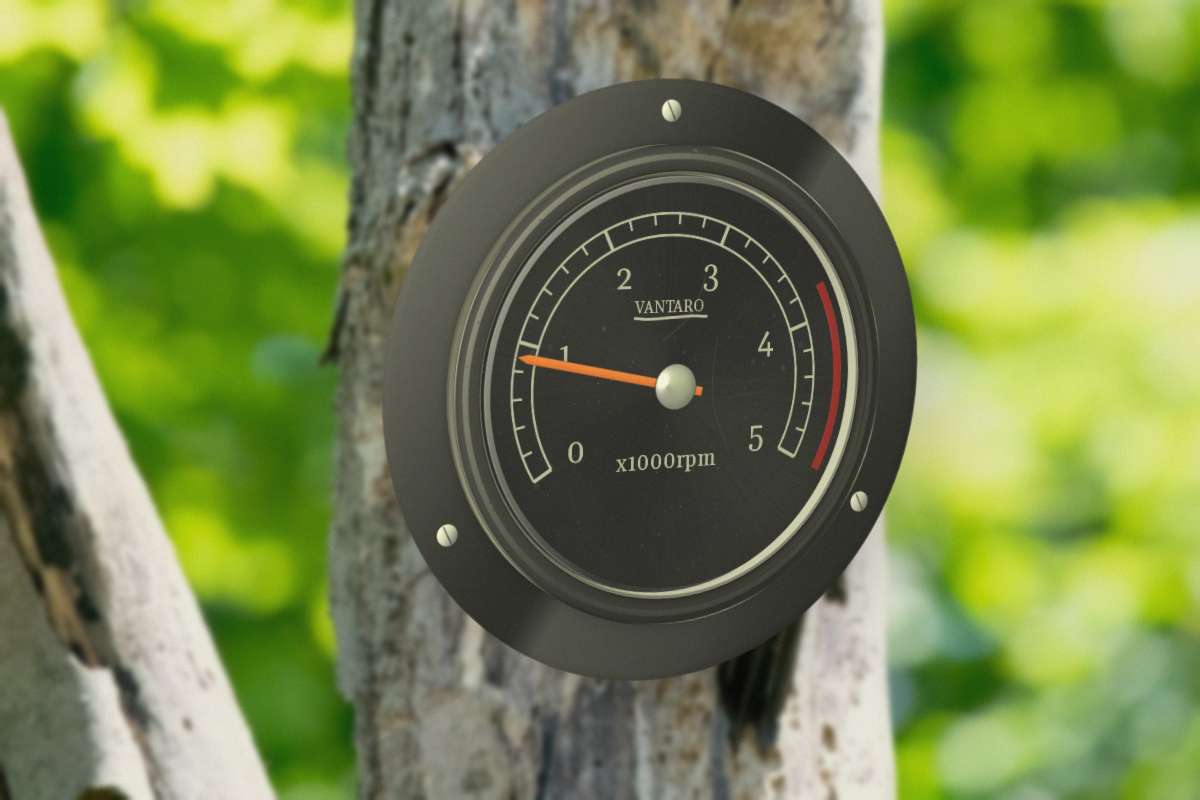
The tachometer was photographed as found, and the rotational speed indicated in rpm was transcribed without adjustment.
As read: 900 rpm
